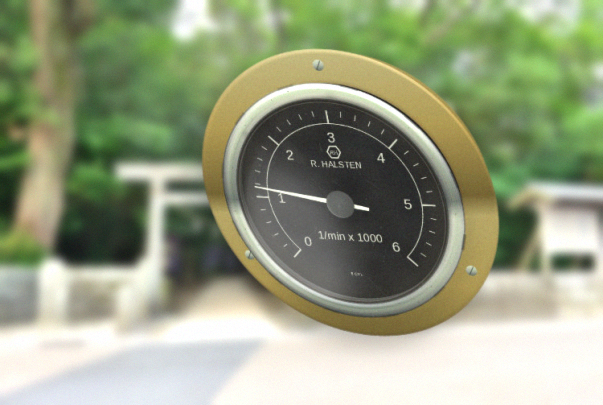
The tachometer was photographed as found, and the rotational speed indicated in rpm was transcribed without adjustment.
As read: 1200 rpm
